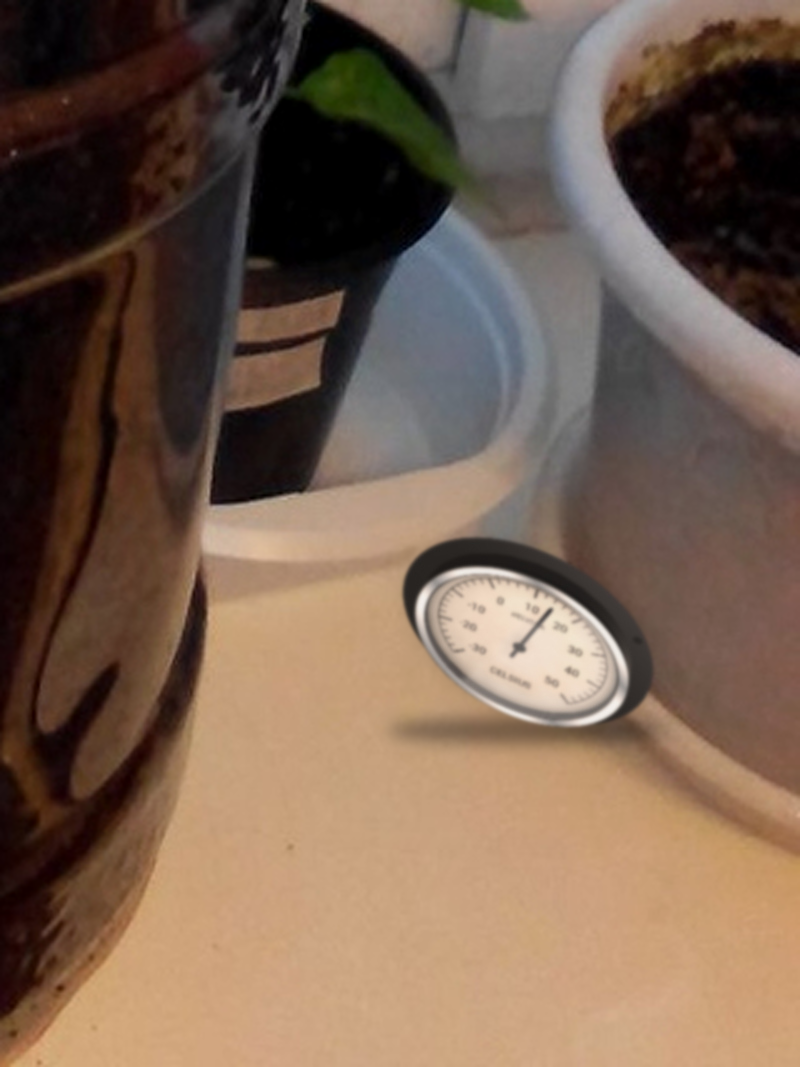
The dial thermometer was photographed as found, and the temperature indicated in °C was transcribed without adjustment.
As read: 14 °C
